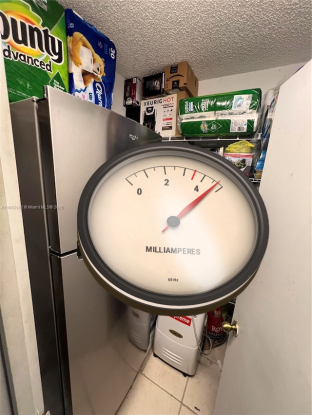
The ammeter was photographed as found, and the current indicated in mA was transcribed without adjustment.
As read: 4.75 mA
